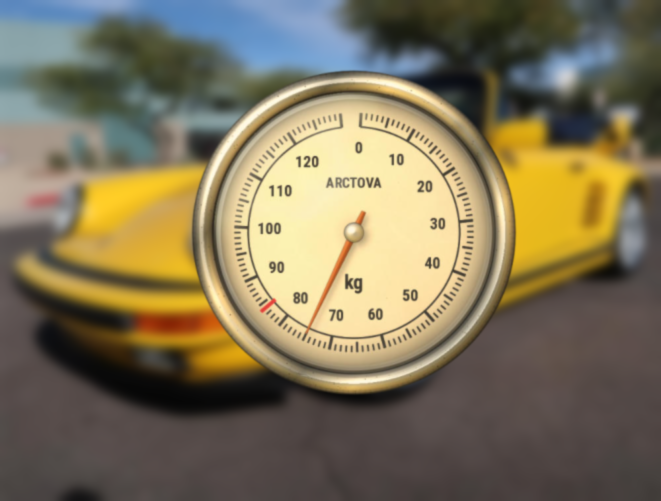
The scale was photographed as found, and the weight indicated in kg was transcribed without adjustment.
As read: 75 kg
